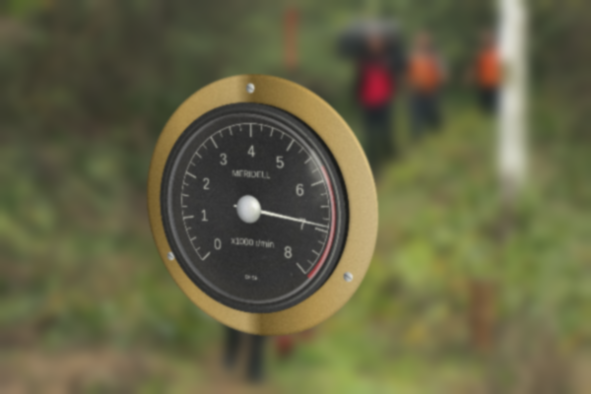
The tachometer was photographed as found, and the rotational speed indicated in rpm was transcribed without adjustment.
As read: 6875 rpm
